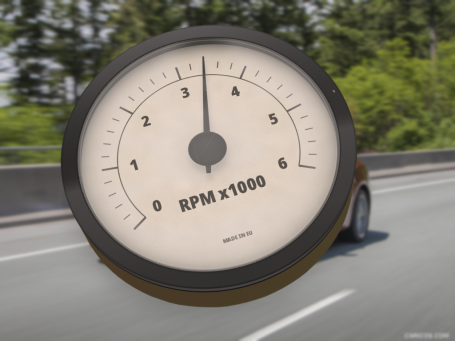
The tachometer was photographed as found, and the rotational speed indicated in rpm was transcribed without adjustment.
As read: 3400 rpm
